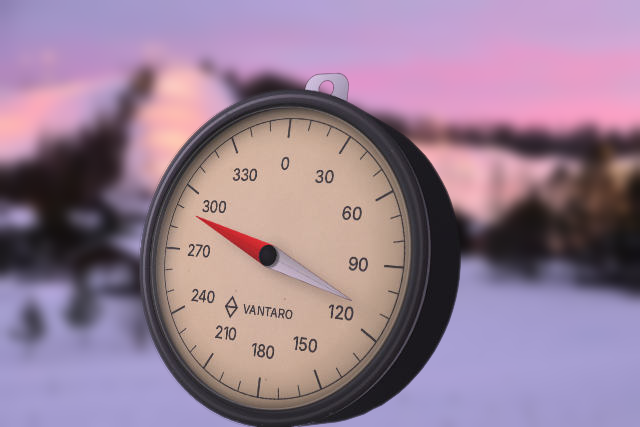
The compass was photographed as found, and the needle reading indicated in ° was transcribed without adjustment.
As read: 290 °
